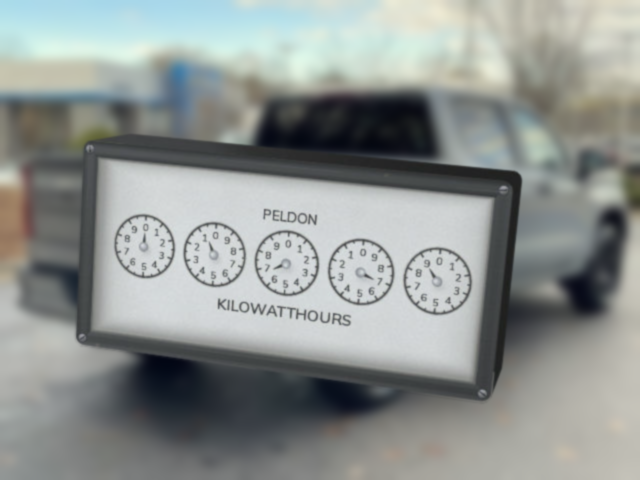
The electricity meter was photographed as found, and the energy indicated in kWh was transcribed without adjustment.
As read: 669 kWh
